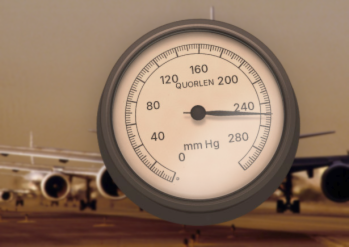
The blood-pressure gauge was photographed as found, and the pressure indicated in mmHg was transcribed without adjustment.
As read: 250 mmHg
